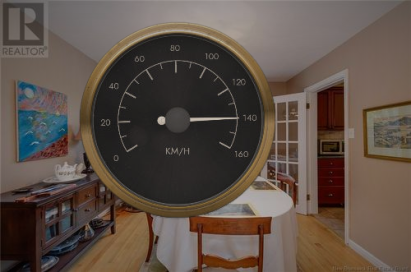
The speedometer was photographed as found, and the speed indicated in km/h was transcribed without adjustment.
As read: 140 km/h
